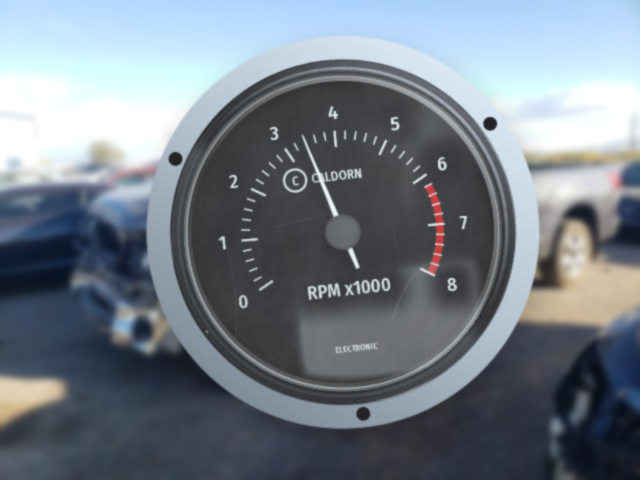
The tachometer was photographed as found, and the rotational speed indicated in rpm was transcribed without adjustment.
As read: 3400 rpm
